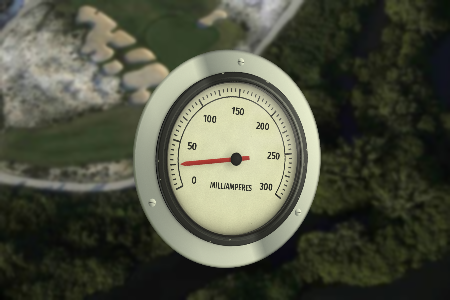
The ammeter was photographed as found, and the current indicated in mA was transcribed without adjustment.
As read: 25 mA
